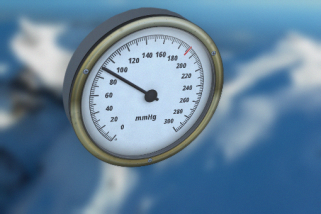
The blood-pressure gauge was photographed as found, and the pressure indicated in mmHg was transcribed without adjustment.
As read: 90 mmHg
